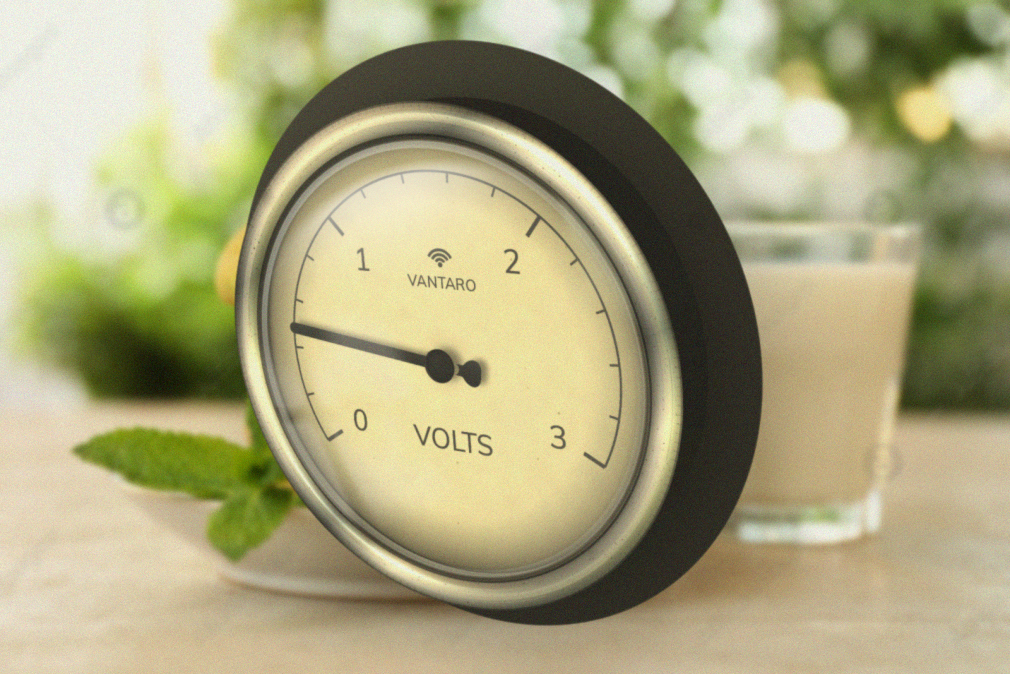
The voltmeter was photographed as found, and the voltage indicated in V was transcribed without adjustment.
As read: 0.5 V
